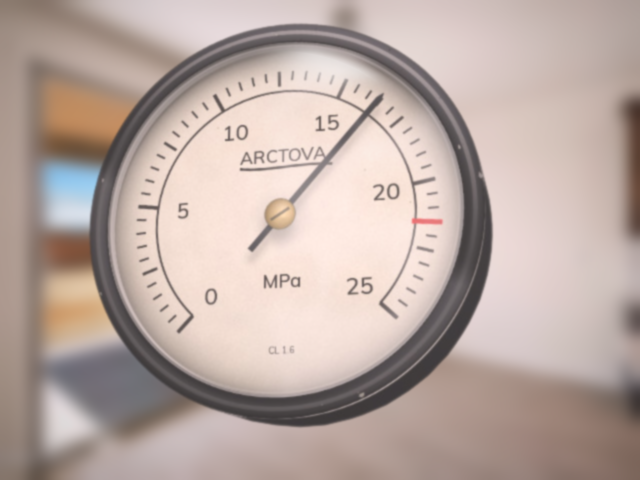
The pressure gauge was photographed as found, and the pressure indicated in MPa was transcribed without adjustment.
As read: 16.5 MPa
